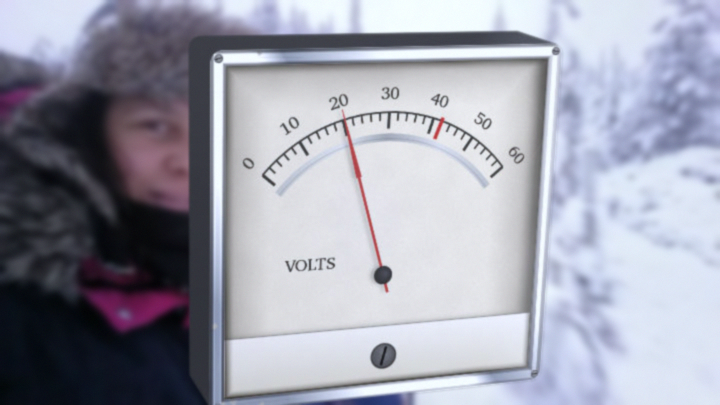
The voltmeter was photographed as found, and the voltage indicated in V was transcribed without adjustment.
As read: 20 V
